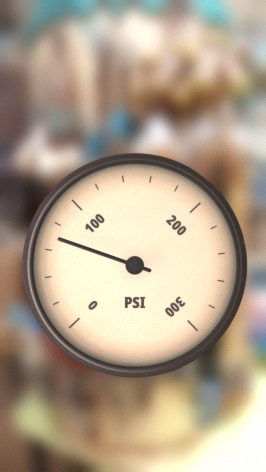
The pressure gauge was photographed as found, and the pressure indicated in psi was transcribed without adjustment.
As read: 70 psi
